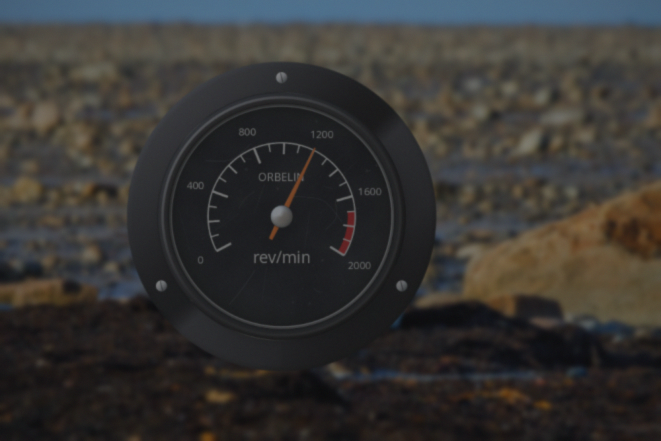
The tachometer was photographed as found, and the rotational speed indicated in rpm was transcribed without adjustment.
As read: 1200 rpm
